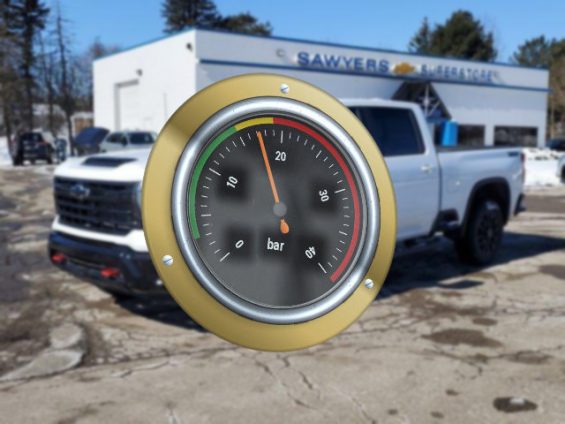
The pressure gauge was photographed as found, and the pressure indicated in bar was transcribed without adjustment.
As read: 17 bar
